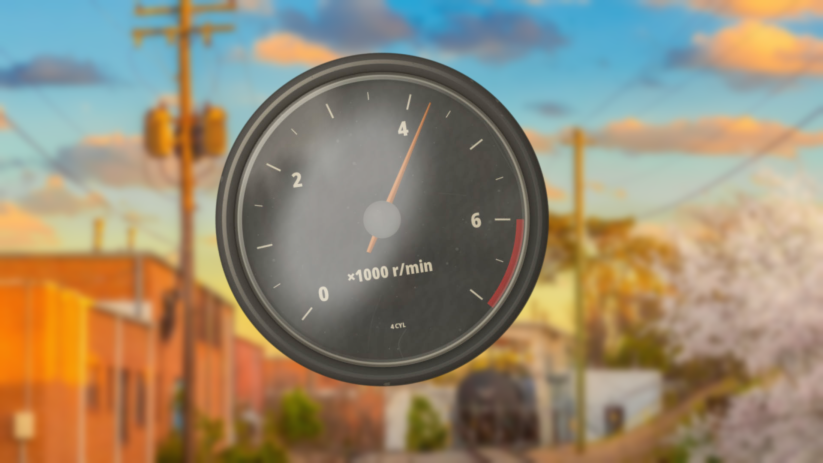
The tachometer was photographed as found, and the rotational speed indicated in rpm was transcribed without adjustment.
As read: 4250 rpm
